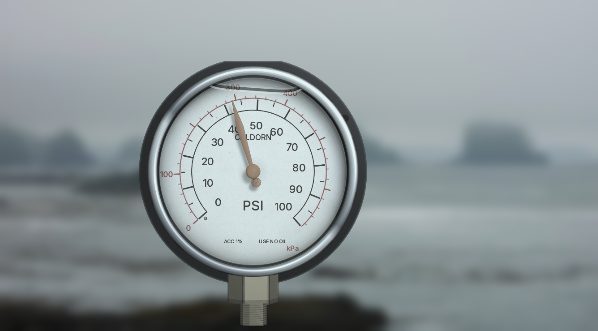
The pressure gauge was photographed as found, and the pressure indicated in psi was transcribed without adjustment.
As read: 42.5 psi
